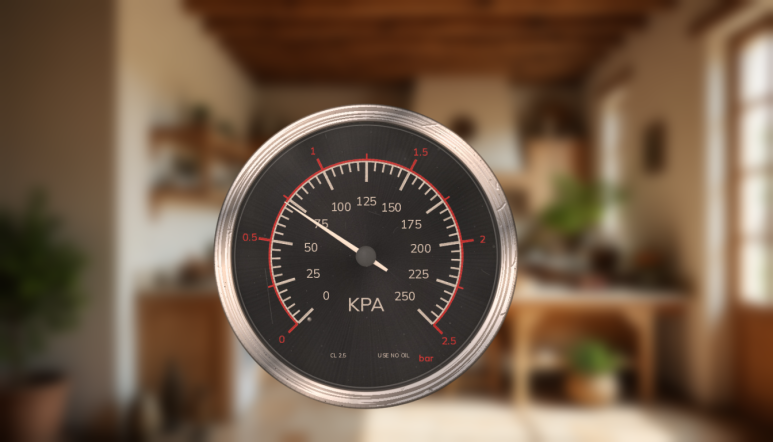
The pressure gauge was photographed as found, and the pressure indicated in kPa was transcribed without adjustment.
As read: 72.5 kPa
